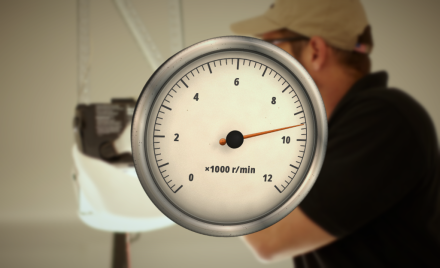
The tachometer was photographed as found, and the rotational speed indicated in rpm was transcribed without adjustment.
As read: 9400 rpm
